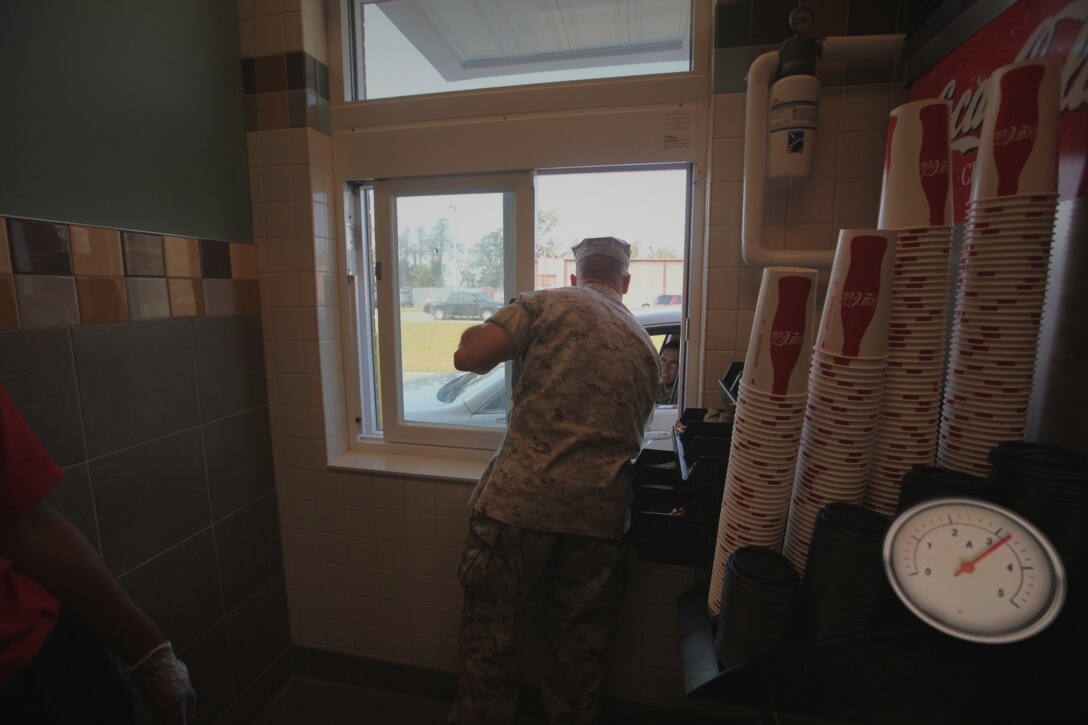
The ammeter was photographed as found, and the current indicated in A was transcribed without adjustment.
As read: 3.2 A
